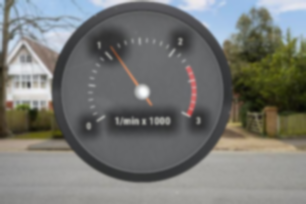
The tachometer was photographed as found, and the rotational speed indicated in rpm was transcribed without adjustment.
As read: 1100 rpm
